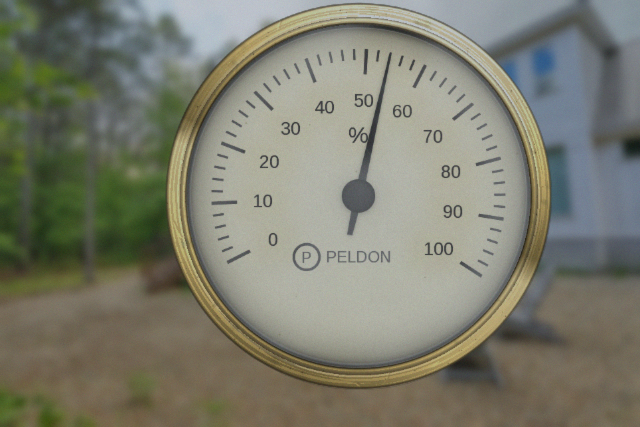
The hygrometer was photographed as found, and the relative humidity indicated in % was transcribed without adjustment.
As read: 54 %
